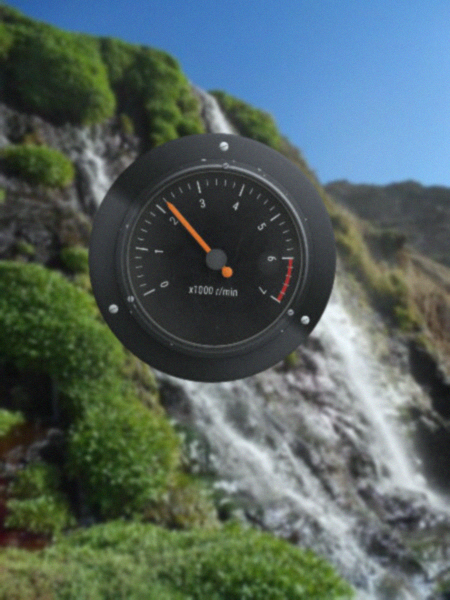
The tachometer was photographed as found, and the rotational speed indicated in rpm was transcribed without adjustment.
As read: 2200 rpm
